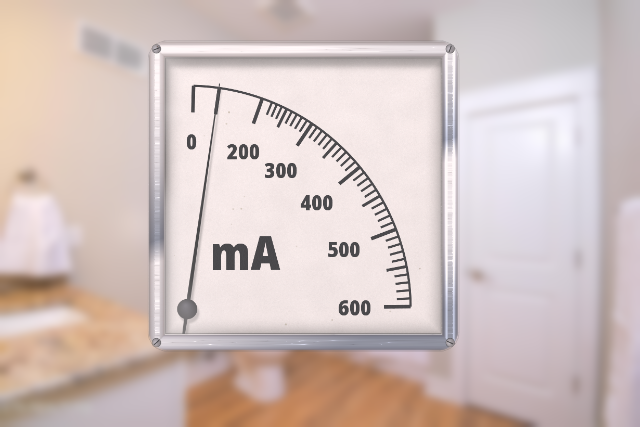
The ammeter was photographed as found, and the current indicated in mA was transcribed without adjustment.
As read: 100 mA
